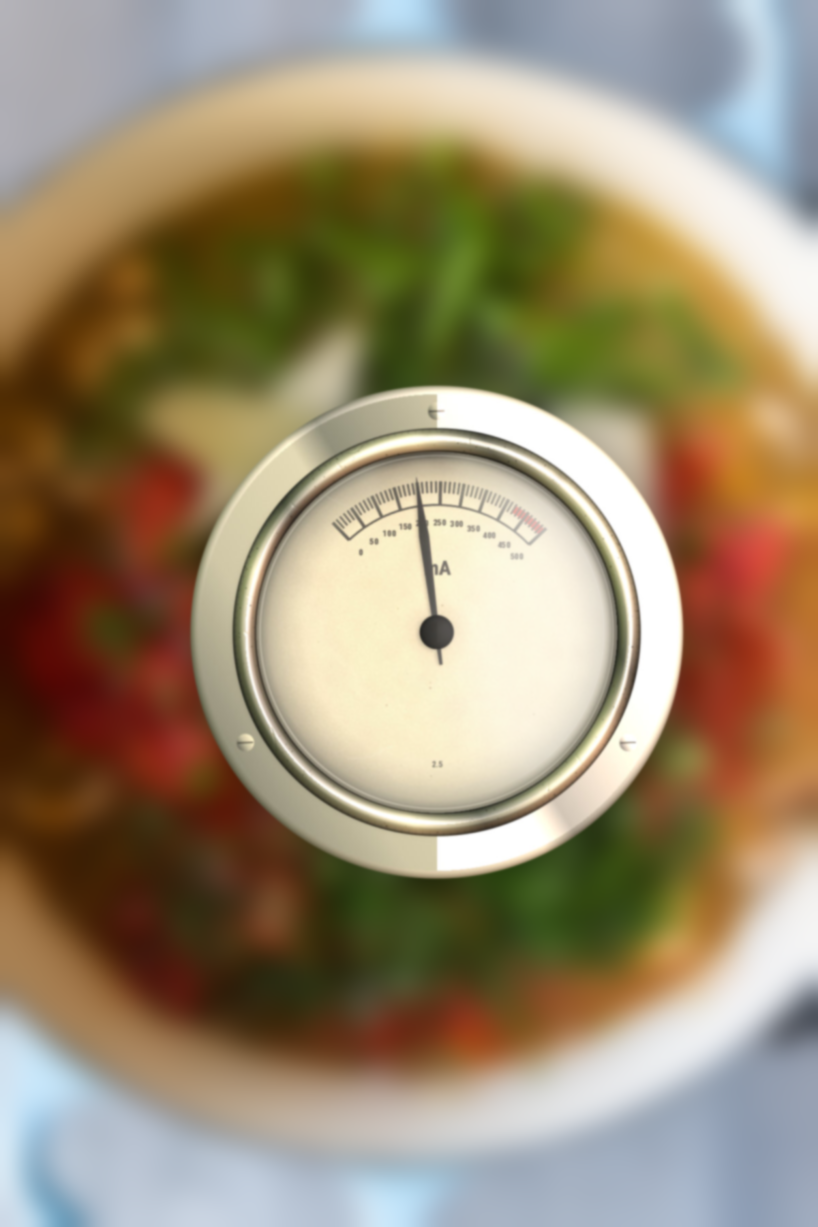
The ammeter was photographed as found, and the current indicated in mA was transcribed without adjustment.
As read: 200 mA
